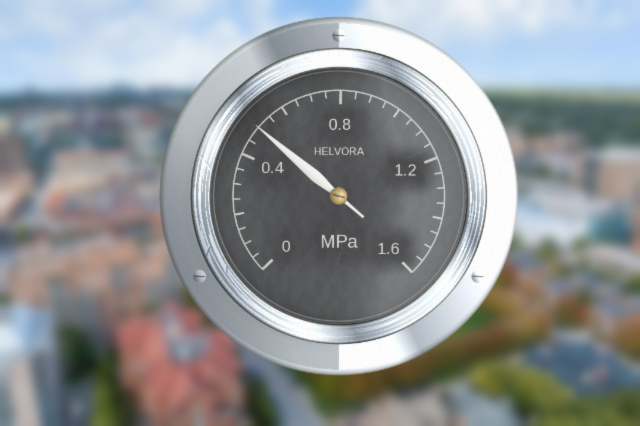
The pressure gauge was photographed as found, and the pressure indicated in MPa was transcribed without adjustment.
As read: 0.5 MPa
